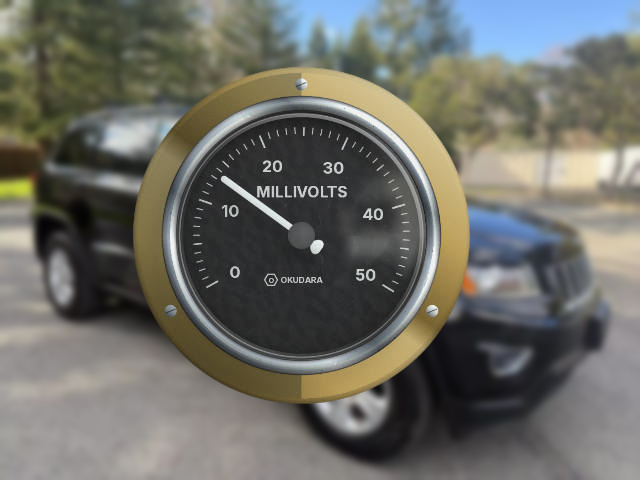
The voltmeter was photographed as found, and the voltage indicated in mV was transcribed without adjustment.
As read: 13.5 mV
